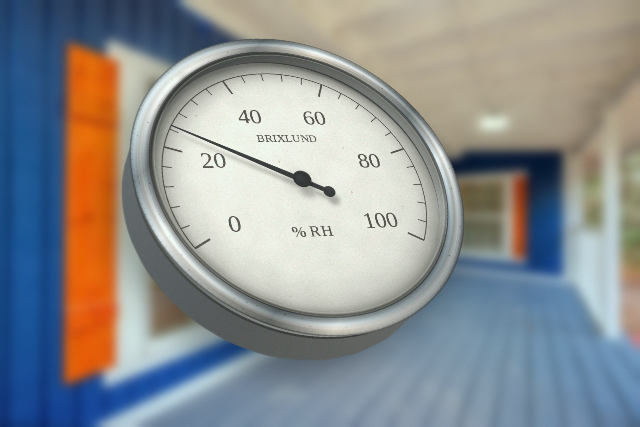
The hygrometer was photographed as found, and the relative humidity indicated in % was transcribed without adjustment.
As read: 24 %
